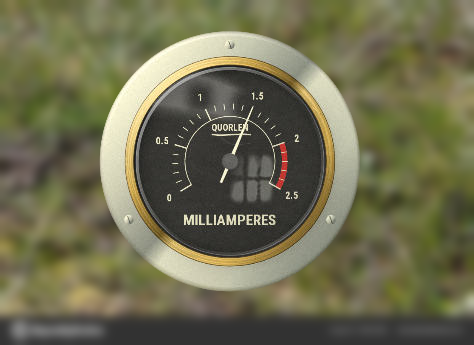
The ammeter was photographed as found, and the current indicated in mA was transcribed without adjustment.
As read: 1.5 mA
